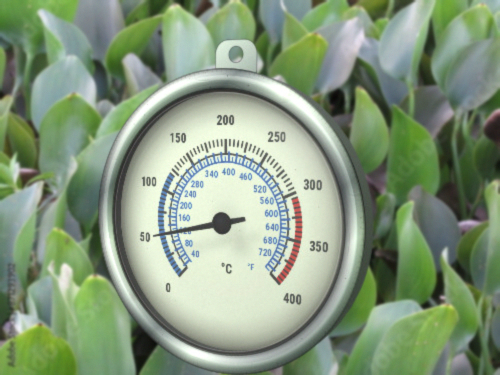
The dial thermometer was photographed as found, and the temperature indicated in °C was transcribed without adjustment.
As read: 50 °C
